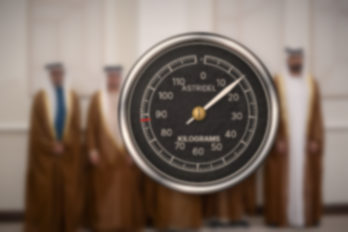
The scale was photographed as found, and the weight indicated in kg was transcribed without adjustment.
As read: 15 kg
